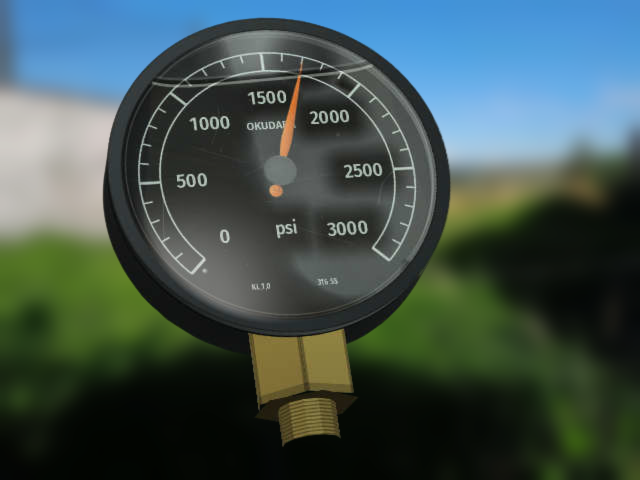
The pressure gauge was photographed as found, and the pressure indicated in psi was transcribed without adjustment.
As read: 1700 psi
